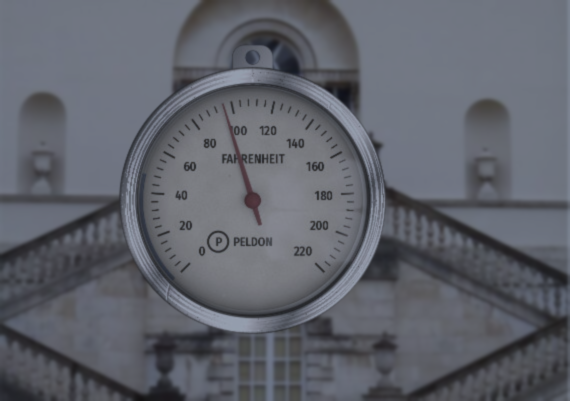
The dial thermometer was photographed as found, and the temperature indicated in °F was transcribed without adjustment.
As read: 96 °F
